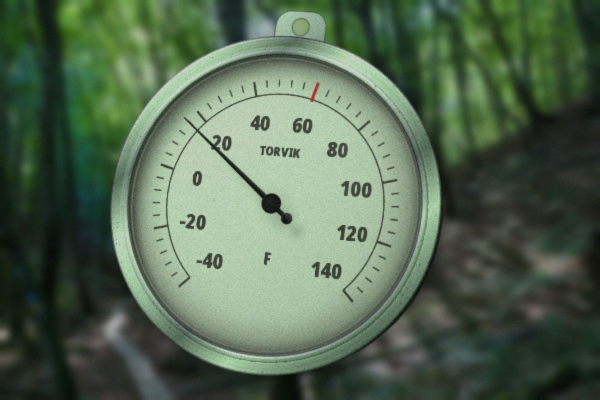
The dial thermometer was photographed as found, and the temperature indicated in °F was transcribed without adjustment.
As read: 16 °F
